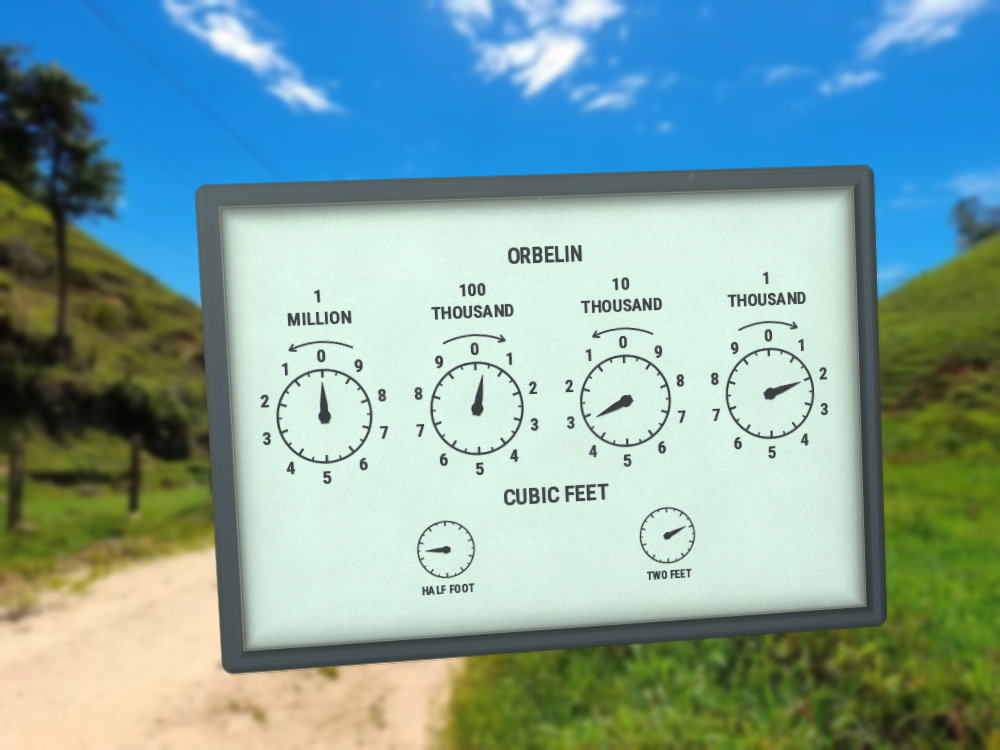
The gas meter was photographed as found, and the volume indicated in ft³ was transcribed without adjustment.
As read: 3200 ft³
